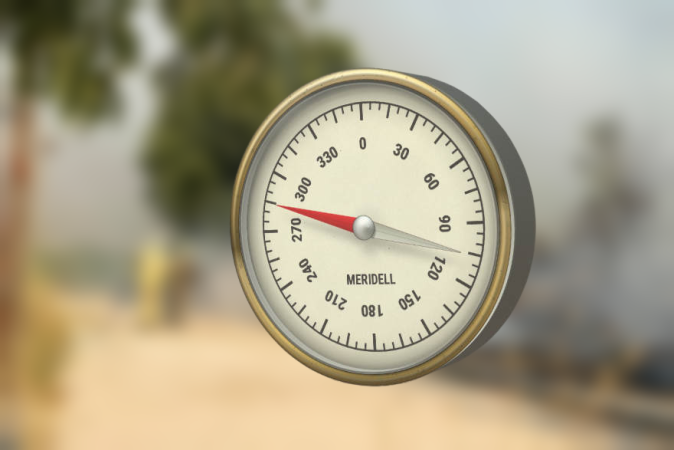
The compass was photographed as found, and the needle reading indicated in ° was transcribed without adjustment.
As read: 285 °
